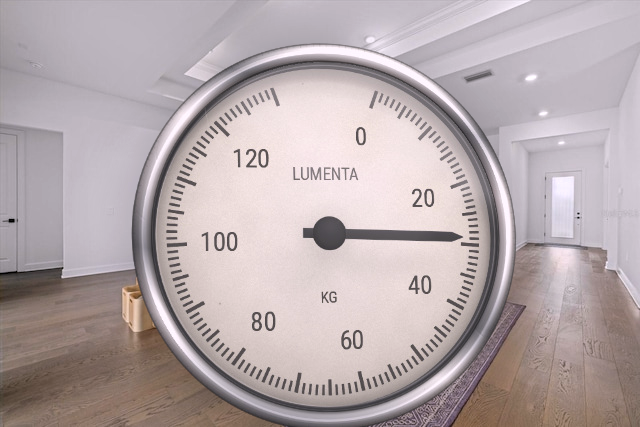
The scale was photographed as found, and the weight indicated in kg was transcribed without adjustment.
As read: 29 kg
